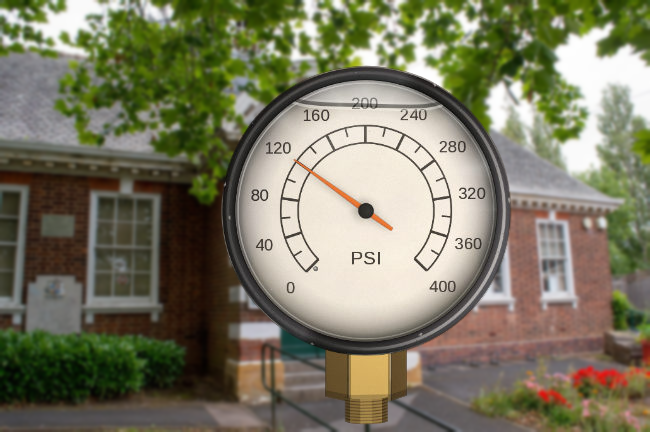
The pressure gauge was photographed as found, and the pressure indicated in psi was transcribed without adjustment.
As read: 120 psi
